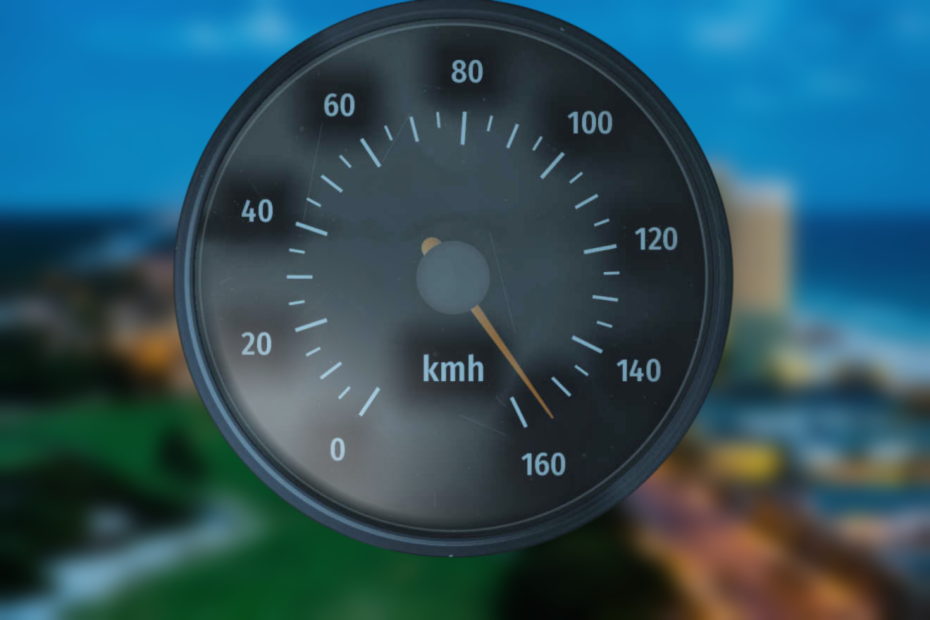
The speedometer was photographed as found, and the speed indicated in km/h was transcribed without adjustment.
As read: 155 km/h
